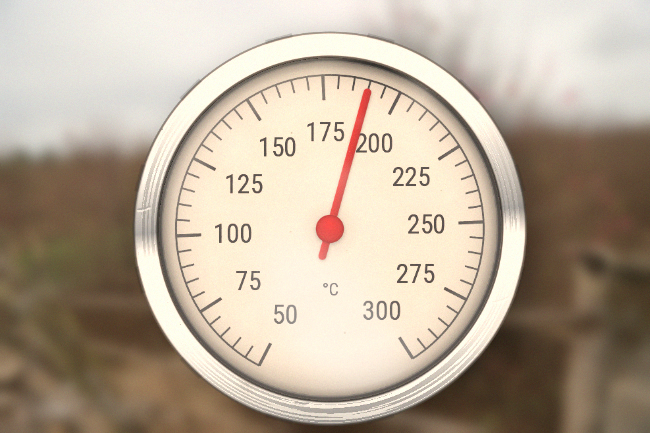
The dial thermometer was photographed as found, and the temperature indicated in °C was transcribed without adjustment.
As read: 190 °C
